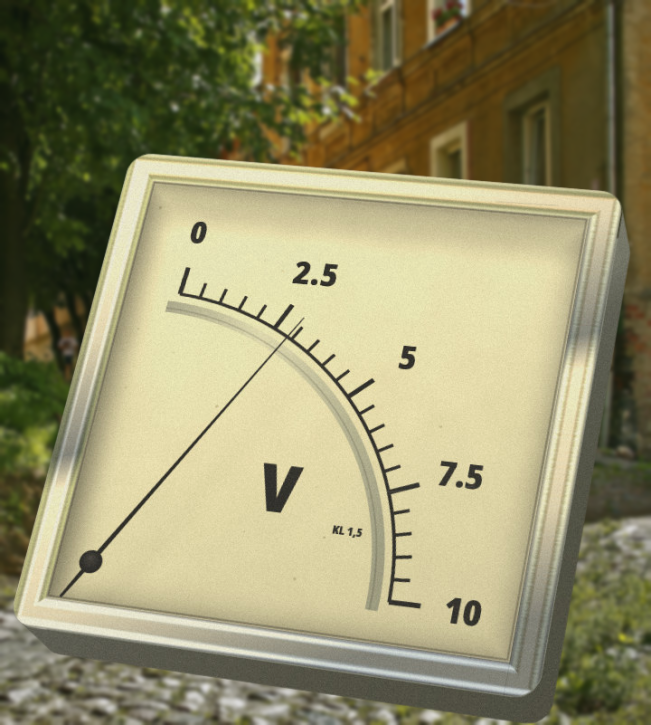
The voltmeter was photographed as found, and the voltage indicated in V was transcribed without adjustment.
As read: 3 V
